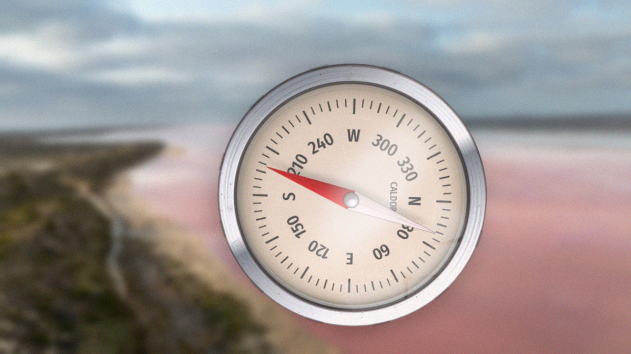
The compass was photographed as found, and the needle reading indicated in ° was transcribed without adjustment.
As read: 200 °
